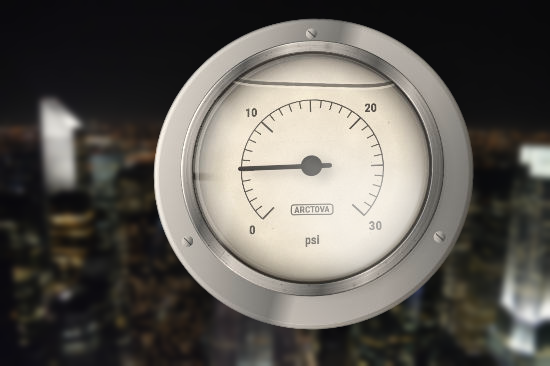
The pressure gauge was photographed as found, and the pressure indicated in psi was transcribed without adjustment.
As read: 5 psi
